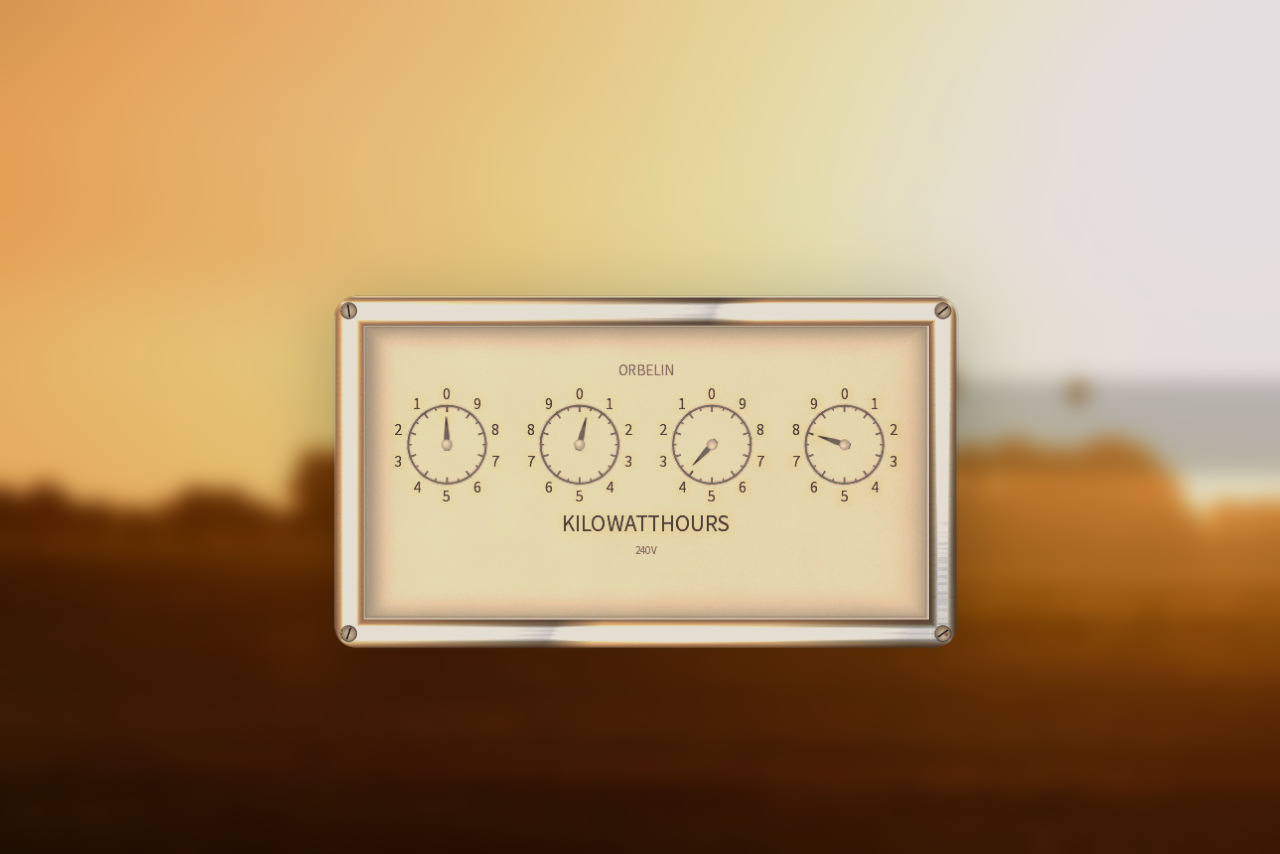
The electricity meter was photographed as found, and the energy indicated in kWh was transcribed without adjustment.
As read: 38 kWh
